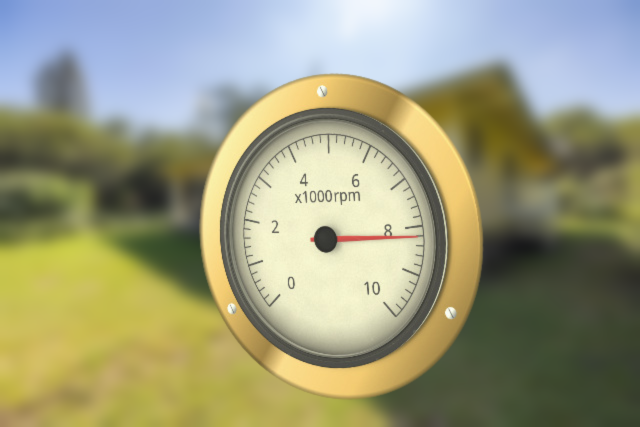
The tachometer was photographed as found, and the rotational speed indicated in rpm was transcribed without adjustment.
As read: 8200 rpm
